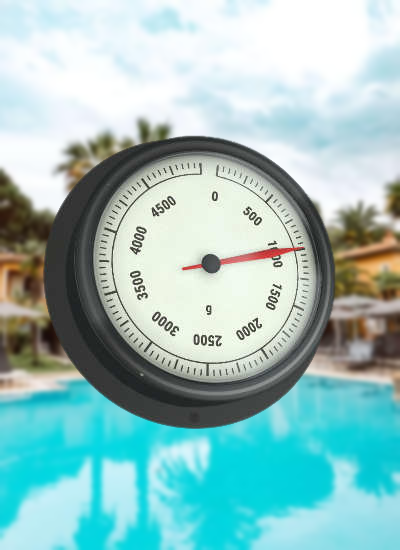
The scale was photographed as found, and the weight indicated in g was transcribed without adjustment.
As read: 1000 g
